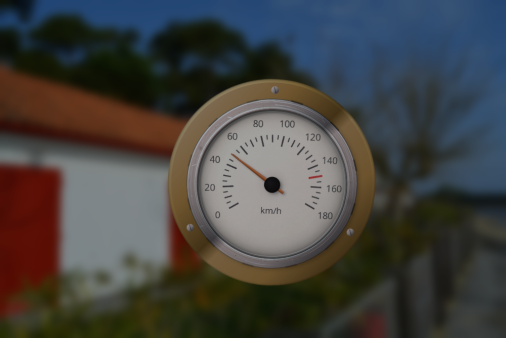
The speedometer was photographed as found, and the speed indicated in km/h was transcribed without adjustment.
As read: 50 km/h
